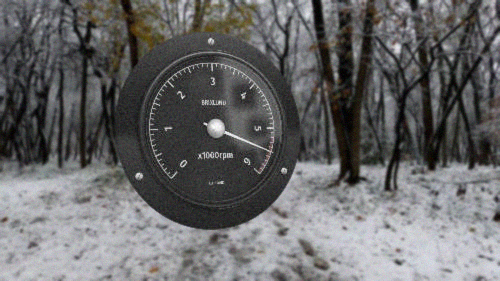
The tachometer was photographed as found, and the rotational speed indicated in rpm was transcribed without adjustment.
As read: 5500 rpm
